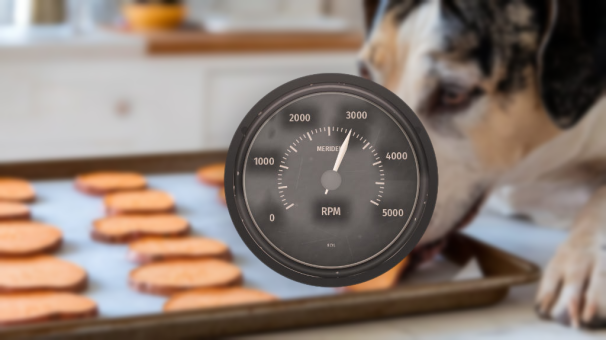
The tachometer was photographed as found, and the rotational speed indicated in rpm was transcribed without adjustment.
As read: 3000 rpm
